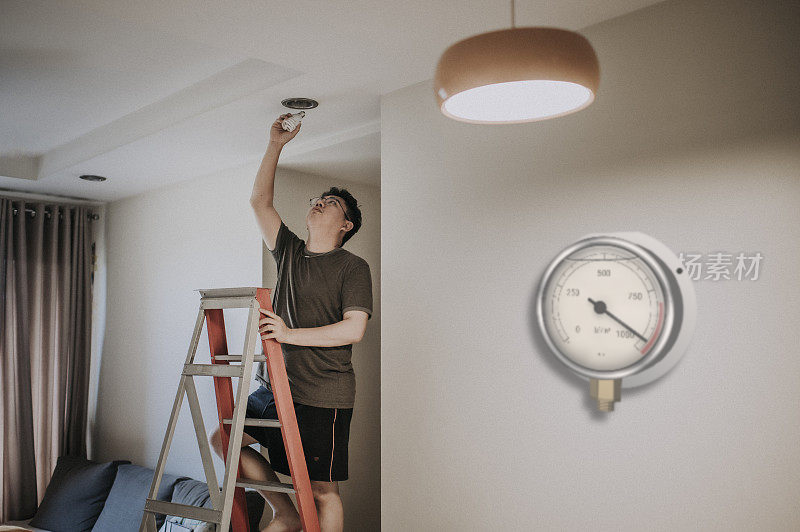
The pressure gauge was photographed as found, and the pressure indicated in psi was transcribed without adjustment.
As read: 950 psi
